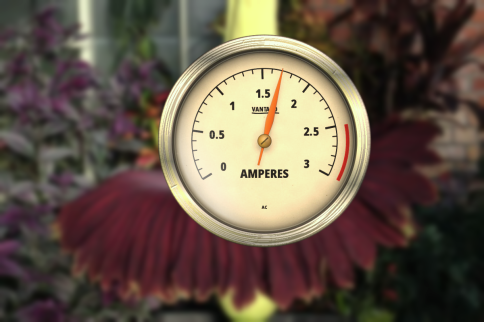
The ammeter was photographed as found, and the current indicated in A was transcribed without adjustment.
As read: 1.7 A
